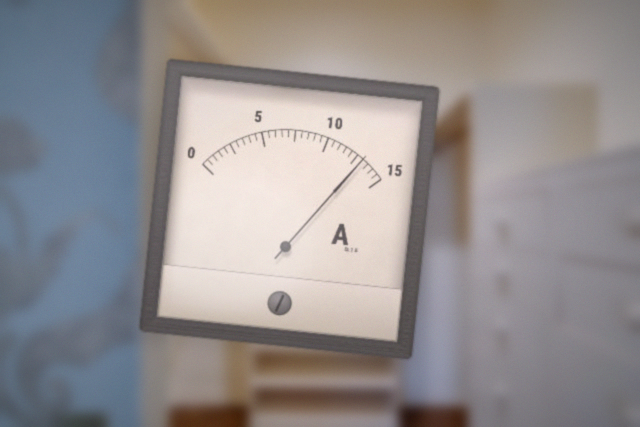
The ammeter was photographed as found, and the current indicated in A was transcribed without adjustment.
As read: 13 A
